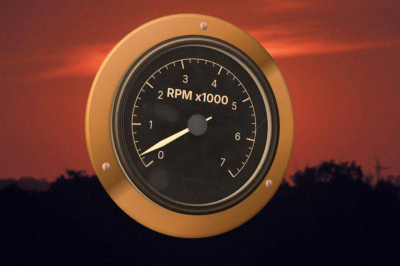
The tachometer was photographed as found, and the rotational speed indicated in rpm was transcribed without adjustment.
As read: 300 rpm
